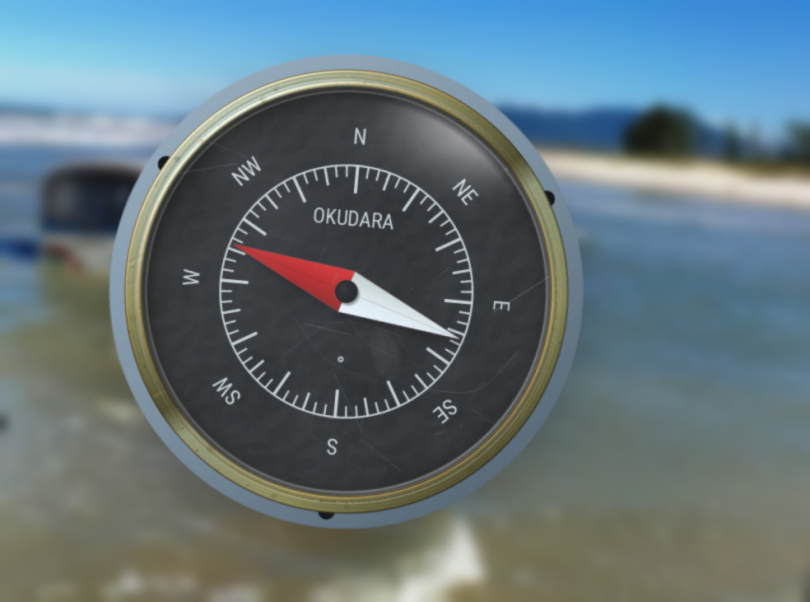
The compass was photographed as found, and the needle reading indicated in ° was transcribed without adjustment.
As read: 287.5 °
